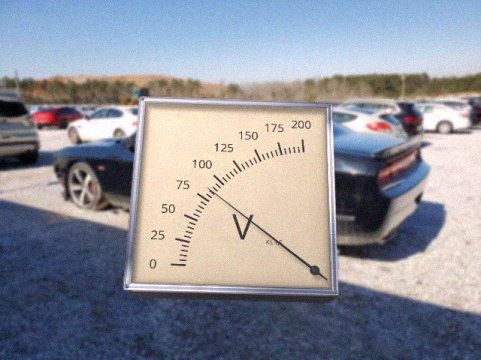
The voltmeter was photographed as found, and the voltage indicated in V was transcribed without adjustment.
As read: 85 V
